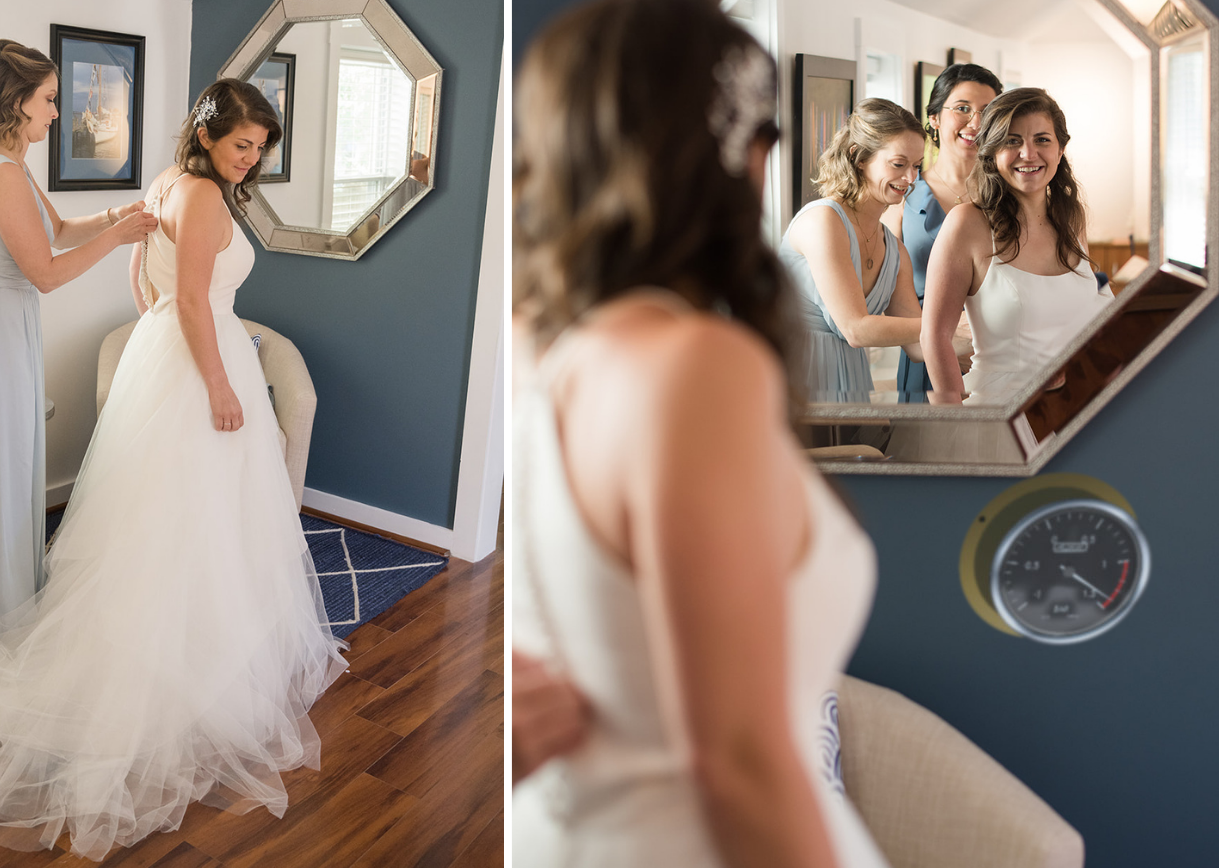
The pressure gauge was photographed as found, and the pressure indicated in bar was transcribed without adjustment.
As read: 1.4 bar
